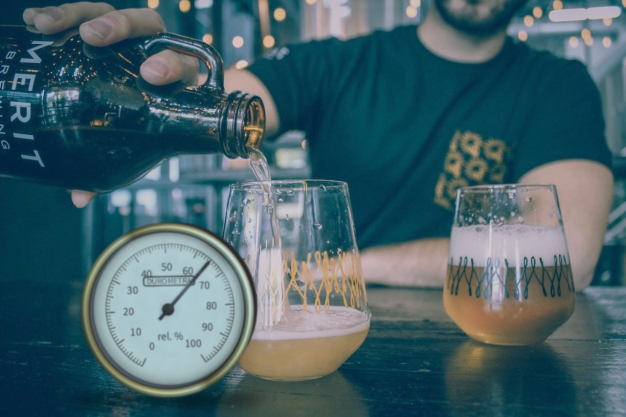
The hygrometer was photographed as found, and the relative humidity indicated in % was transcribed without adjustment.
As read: 65 %
